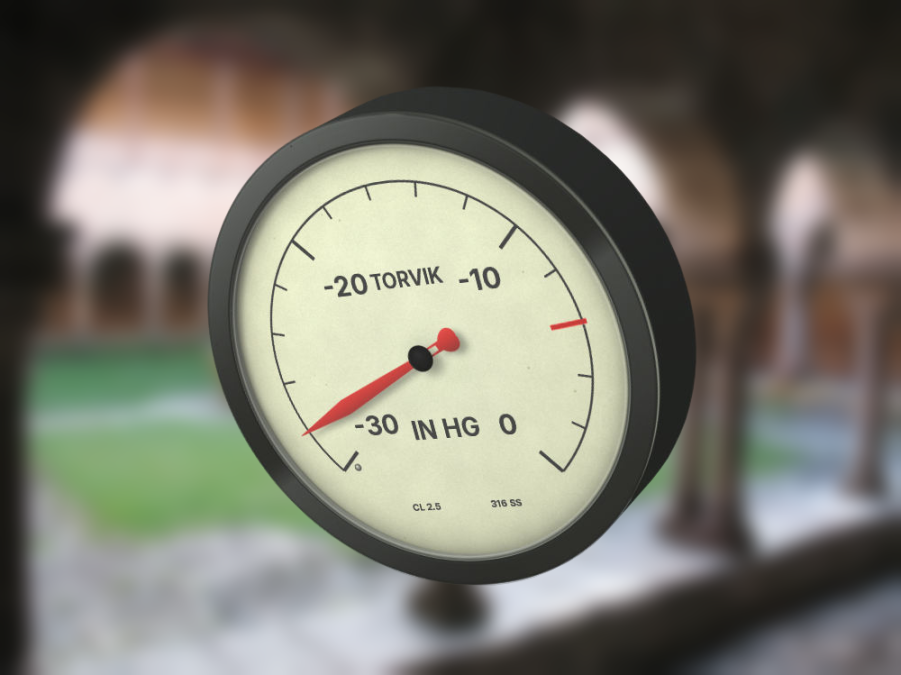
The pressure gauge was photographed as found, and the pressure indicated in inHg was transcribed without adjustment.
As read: -28 inHg
